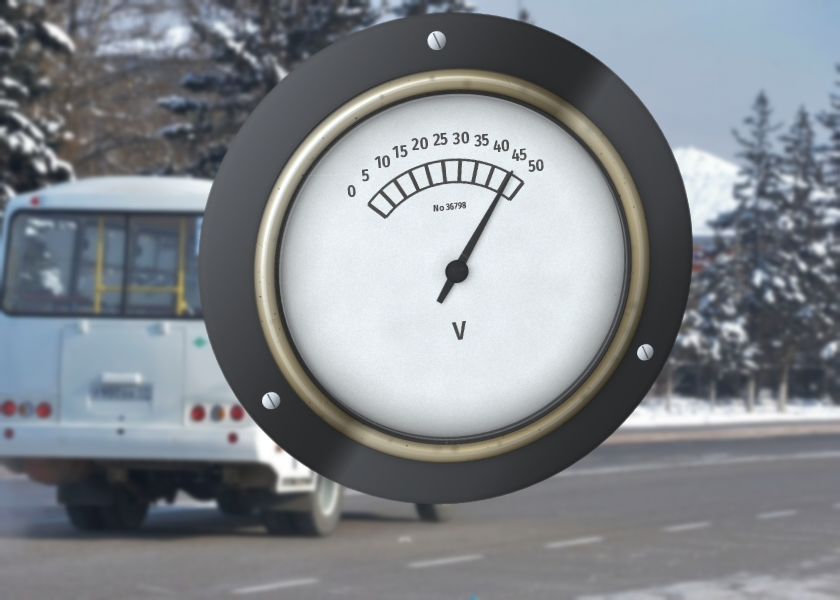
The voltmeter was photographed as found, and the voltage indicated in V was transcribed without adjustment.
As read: 45 V
